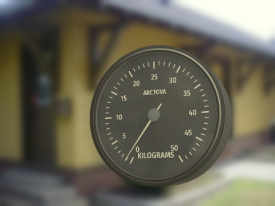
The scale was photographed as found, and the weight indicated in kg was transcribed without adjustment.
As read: 1 kg
